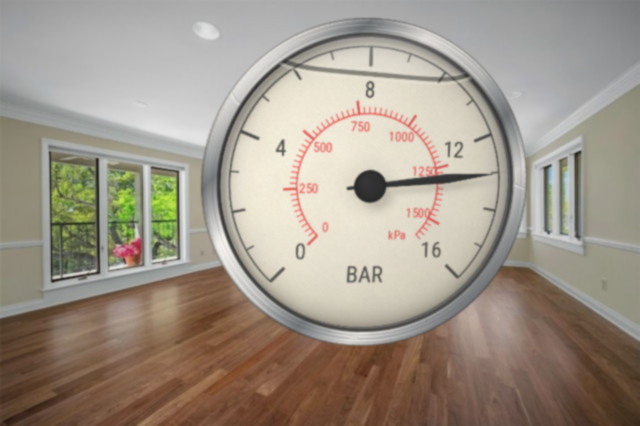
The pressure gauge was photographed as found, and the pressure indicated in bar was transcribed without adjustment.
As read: 13 bar
